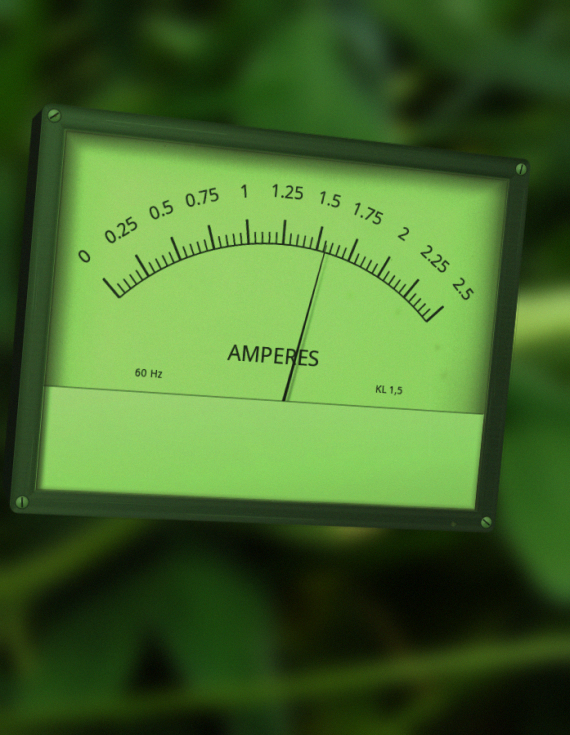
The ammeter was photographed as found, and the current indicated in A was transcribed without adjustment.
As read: 1.55 A
